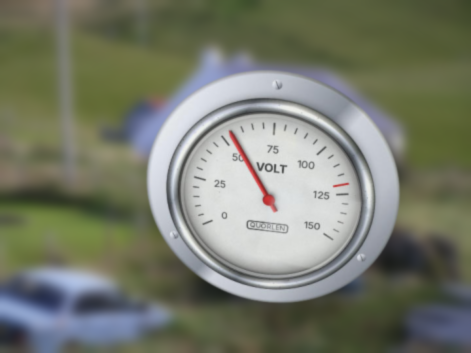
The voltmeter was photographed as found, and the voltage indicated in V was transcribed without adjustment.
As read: 55 V
